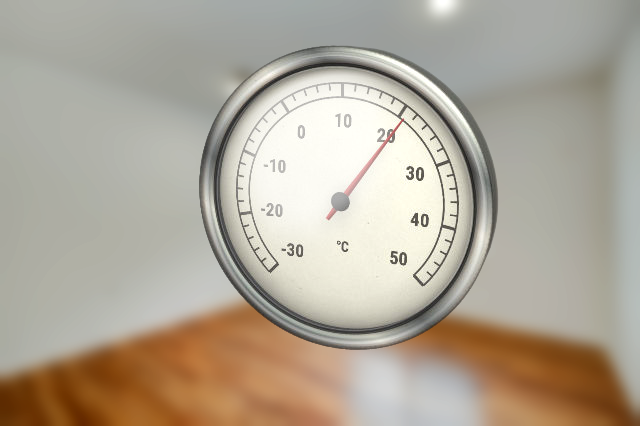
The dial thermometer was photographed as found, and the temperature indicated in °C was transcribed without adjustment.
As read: 21 °C
